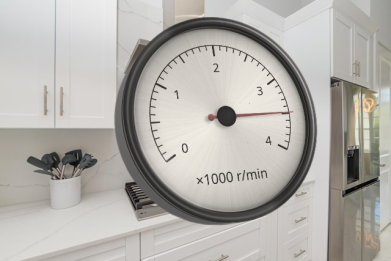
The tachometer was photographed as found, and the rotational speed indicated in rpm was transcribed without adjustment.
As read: 3500 rpm
